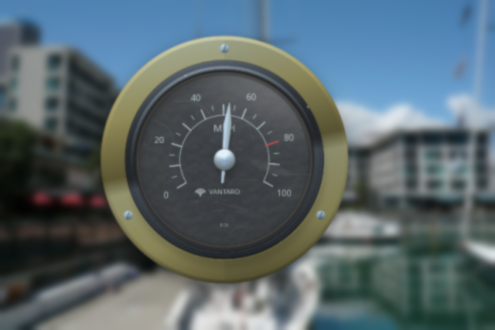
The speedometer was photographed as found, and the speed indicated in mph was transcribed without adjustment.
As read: 52.5 mph
